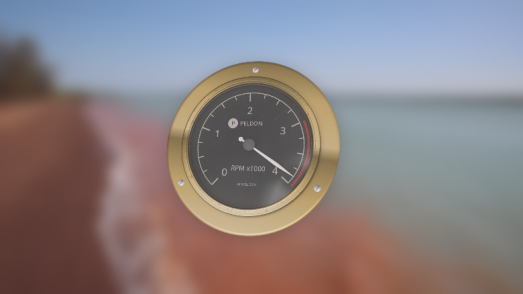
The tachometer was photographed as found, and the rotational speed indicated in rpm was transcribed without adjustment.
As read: 3875 rpm
